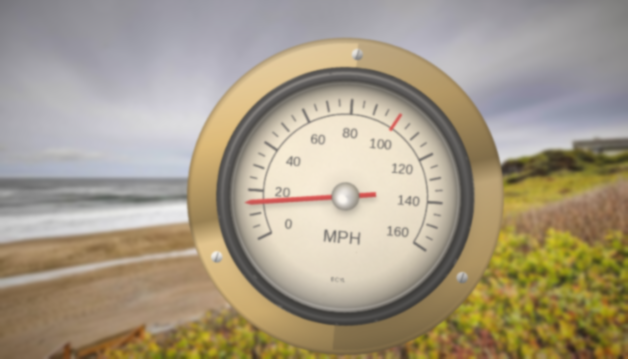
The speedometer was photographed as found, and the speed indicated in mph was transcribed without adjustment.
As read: 15 mph
